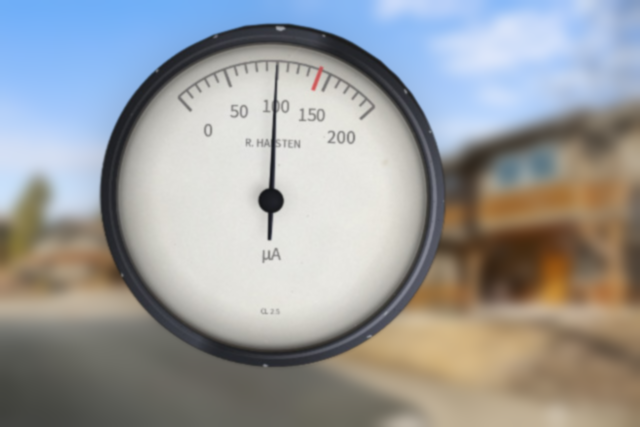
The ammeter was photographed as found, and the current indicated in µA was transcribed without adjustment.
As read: 100 µA
